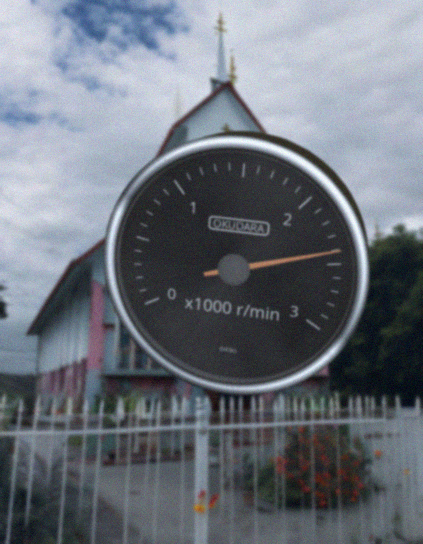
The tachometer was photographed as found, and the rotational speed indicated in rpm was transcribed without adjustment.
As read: 2400 rpm
